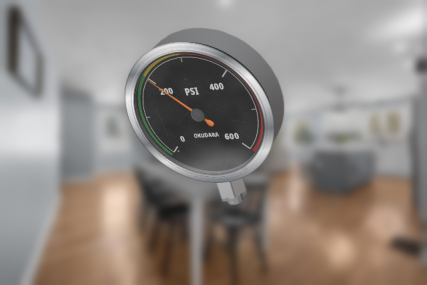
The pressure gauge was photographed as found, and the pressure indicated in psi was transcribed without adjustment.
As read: 200 psi
